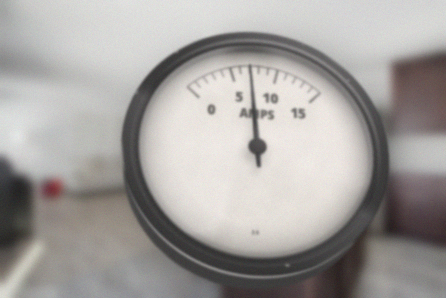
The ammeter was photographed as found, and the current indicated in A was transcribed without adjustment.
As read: 7 A
